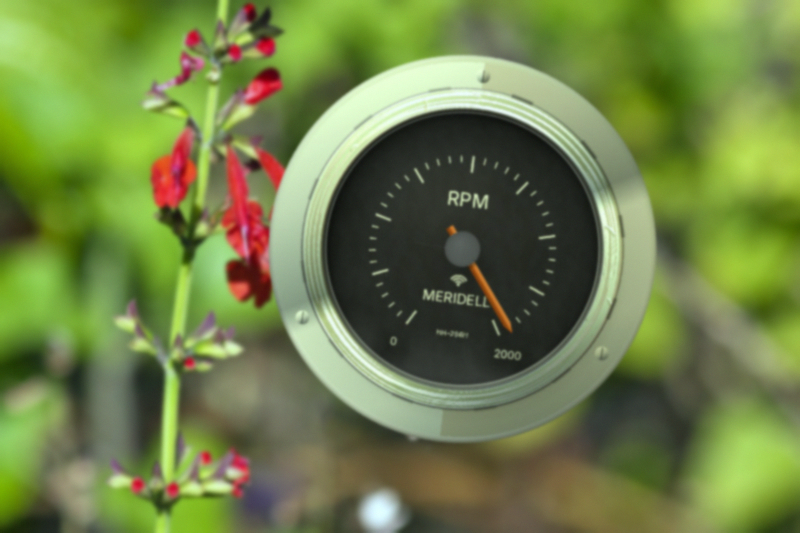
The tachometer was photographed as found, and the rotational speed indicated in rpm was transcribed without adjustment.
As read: 1950 rpm
